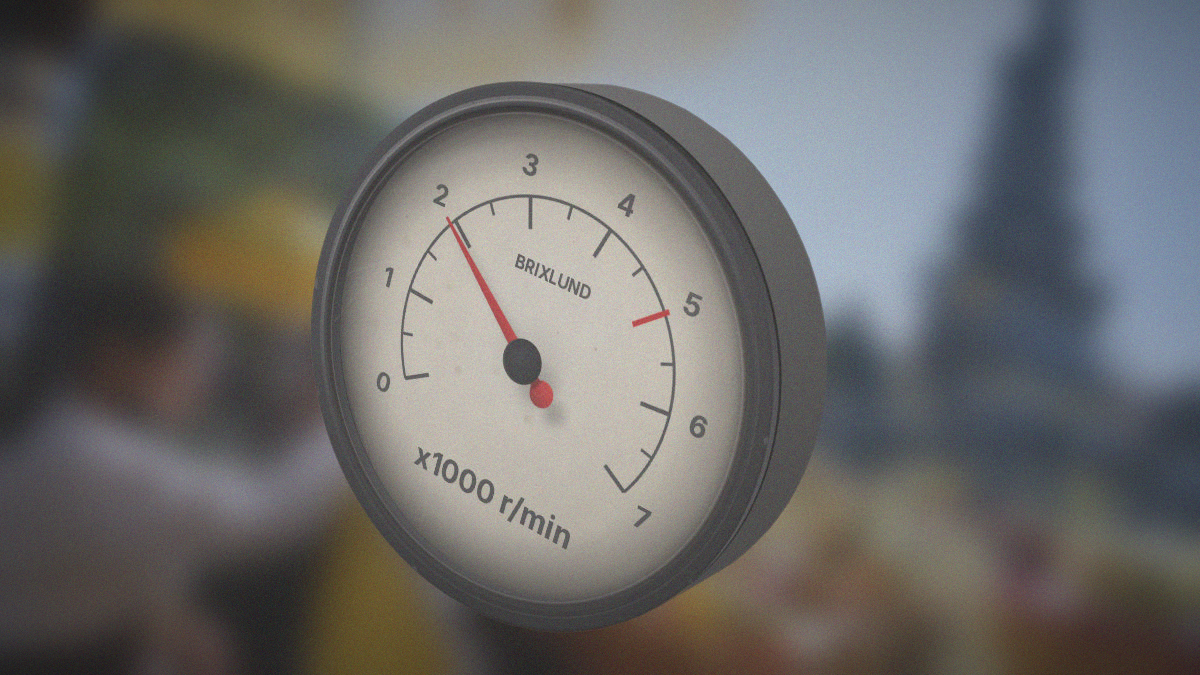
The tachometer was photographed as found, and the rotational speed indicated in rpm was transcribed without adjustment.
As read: 2000 rpm
